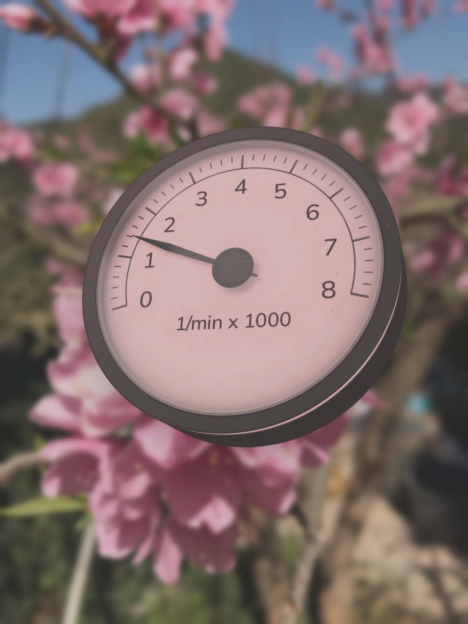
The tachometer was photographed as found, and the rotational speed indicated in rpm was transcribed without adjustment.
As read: 1400 rpm
